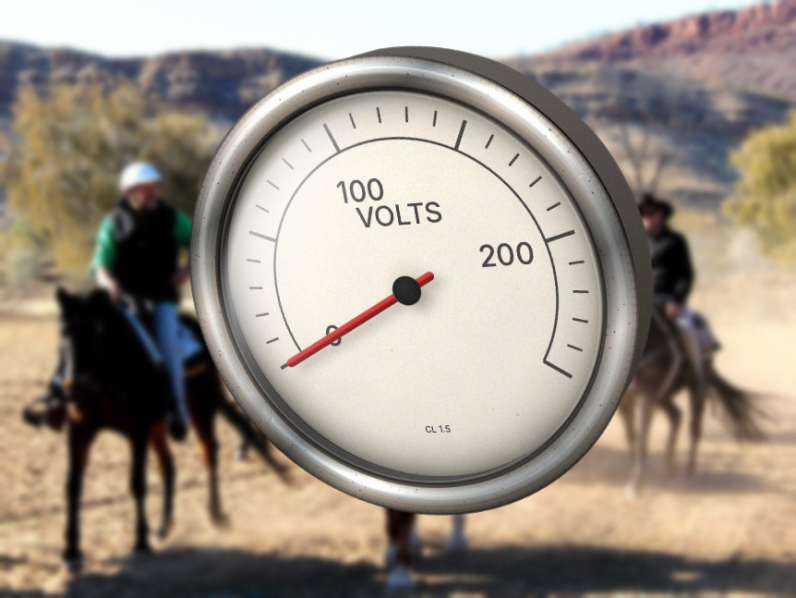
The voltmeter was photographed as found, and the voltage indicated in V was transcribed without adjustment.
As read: 0 V
